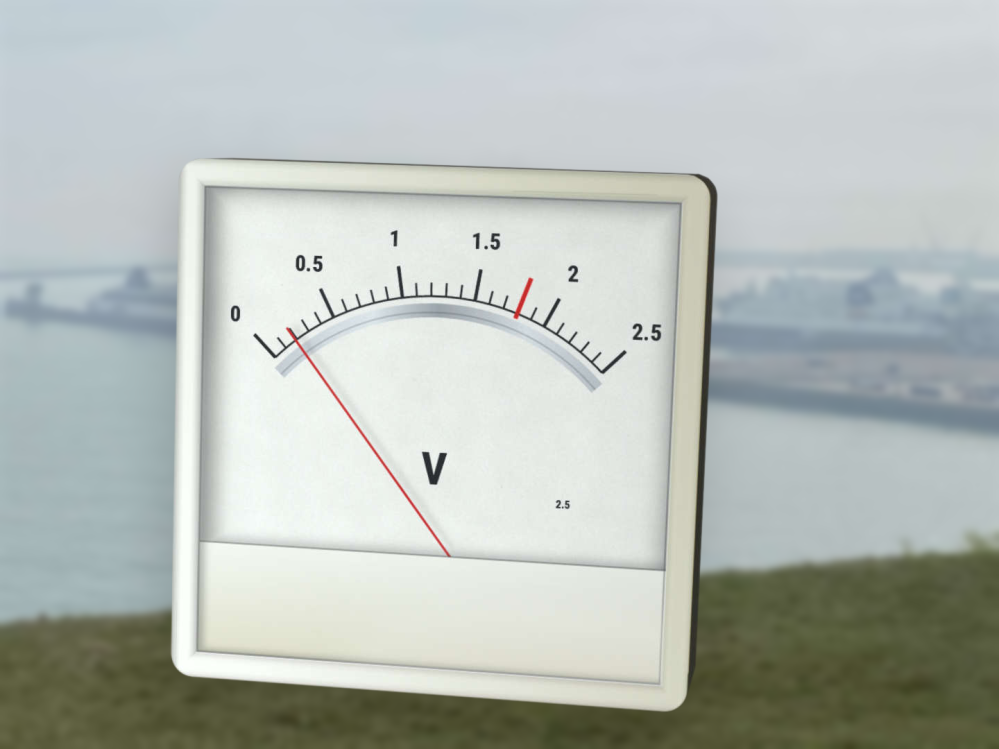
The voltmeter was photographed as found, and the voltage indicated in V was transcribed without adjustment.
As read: 0.2 V
